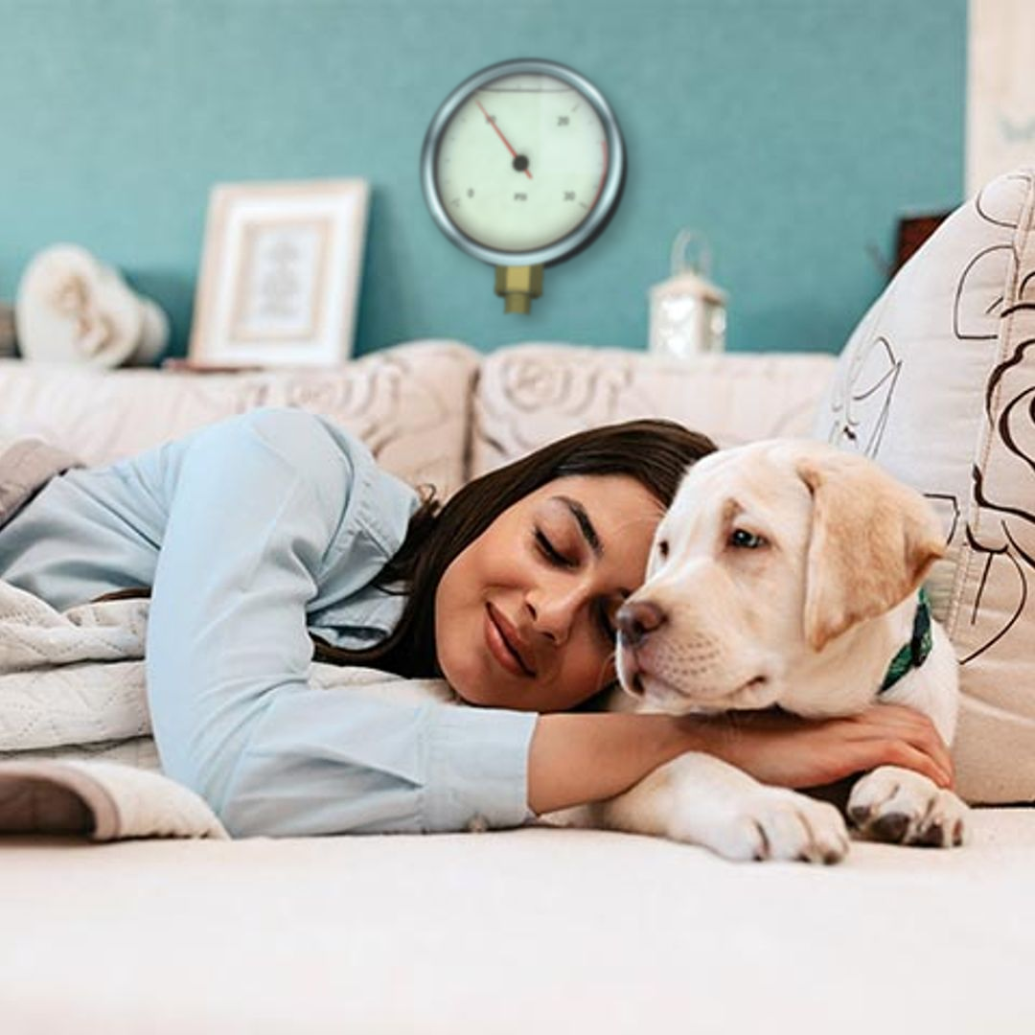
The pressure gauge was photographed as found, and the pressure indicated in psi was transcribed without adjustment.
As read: 10 psi
